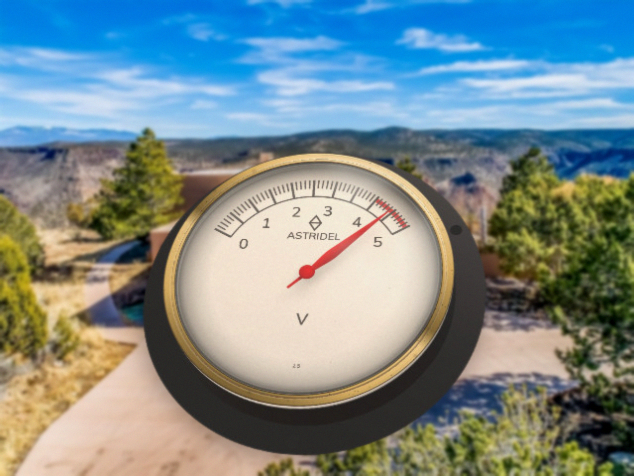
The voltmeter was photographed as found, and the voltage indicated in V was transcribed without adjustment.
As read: 4.5 V
